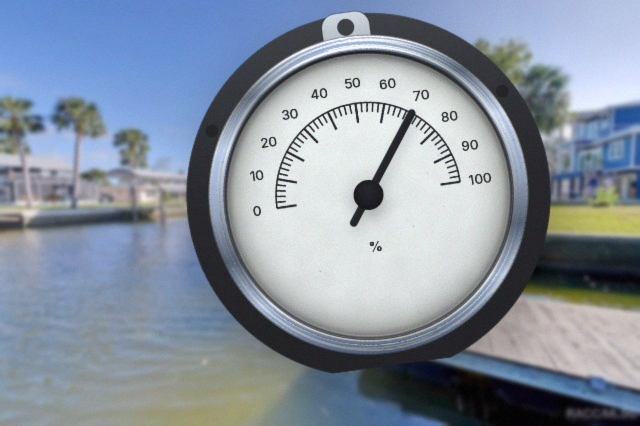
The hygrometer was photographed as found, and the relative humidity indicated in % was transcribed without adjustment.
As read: 70 %
